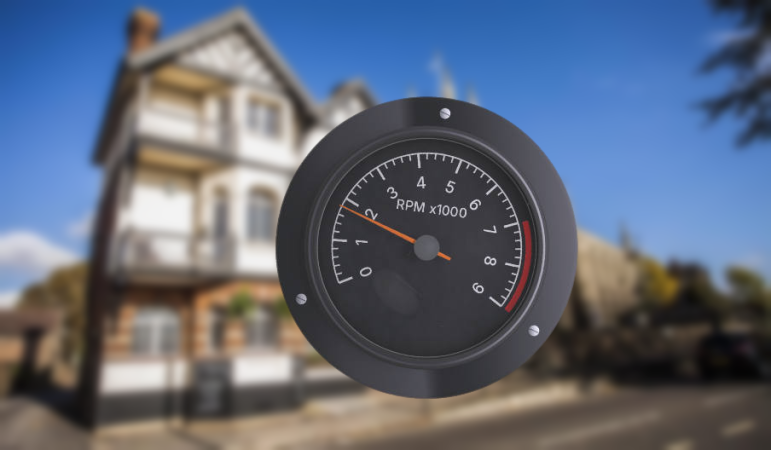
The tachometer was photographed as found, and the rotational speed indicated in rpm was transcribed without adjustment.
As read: 1800 rpm
